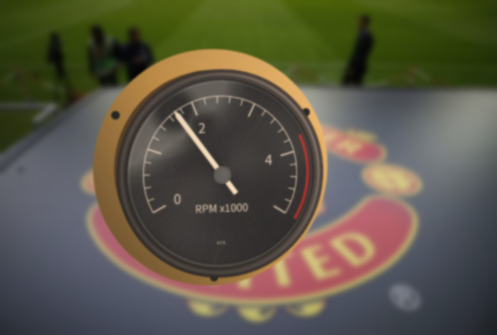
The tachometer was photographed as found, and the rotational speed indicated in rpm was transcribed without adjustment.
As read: 1700 rpm
